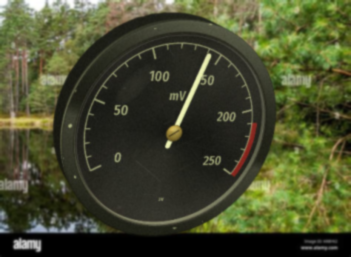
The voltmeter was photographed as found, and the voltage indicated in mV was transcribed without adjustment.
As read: 140 mV
